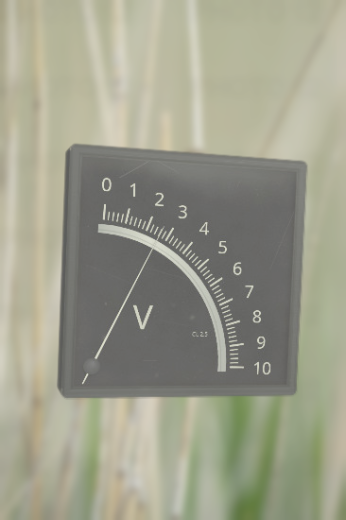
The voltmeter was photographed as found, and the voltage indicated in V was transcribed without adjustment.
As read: 2.6 V
